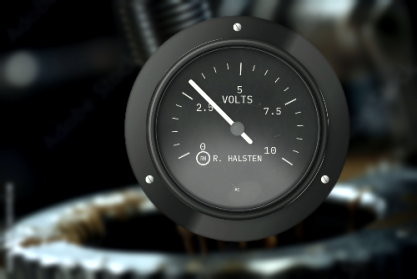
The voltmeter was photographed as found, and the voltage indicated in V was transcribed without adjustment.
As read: 3 V
